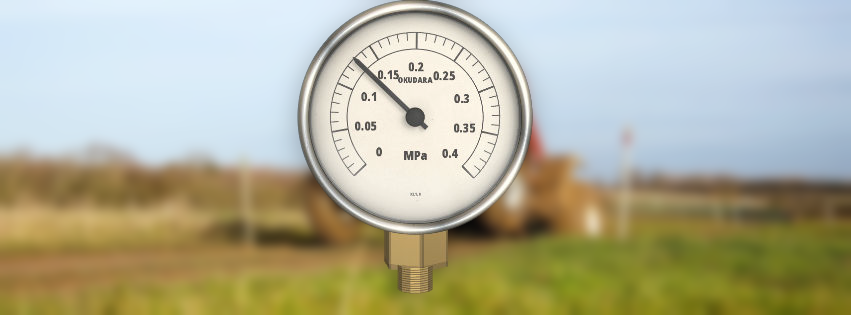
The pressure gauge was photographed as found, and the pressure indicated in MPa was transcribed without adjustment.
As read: 0.13 MPa
